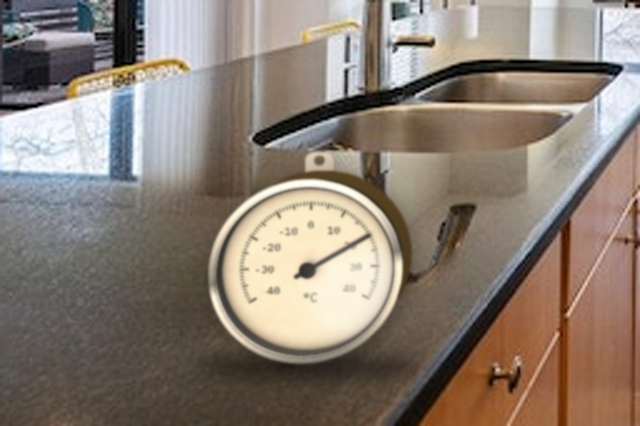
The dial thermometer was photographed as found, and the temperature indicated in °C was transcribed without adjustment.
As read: 20 °C
